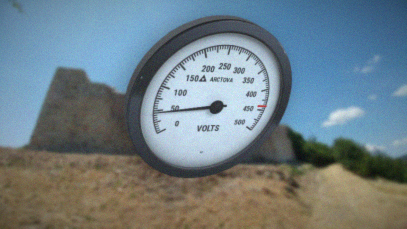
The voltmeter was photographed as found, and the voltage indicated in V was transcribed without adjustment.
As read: 50 V
